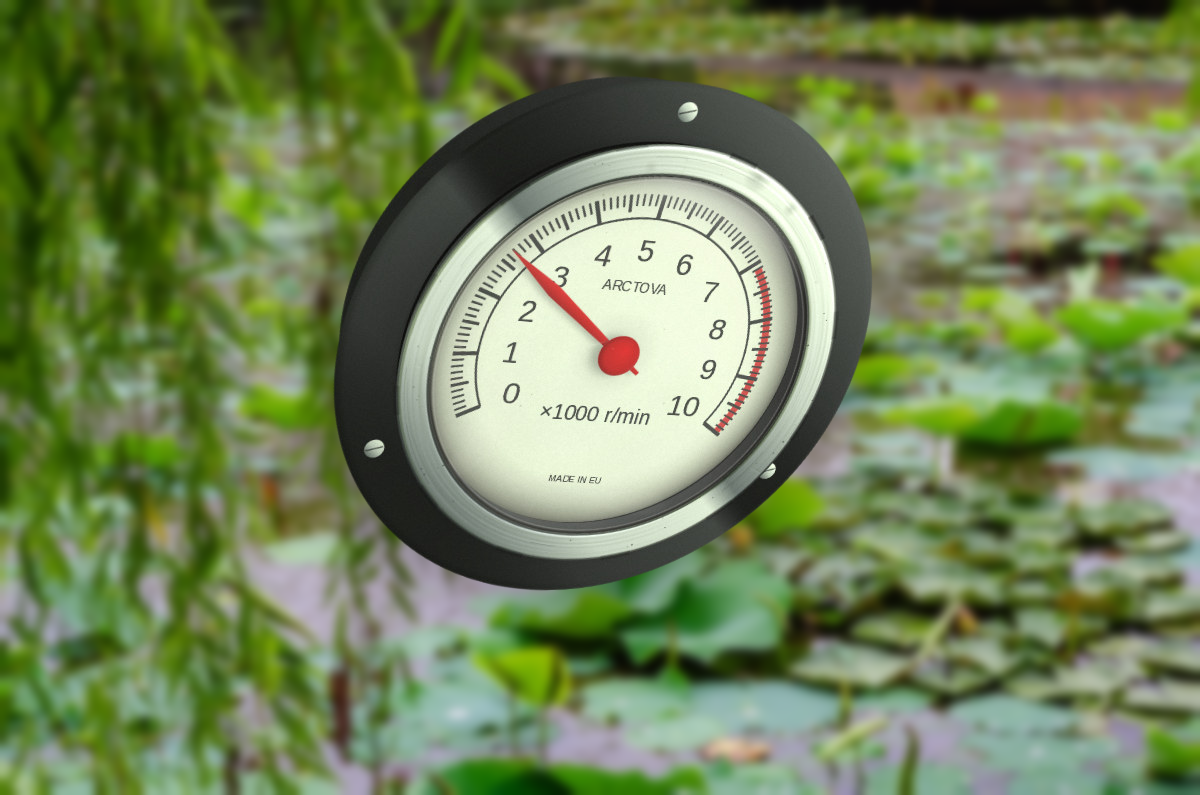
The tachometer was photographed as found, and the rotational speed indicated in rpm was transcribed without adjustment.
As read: 2700 rpm
